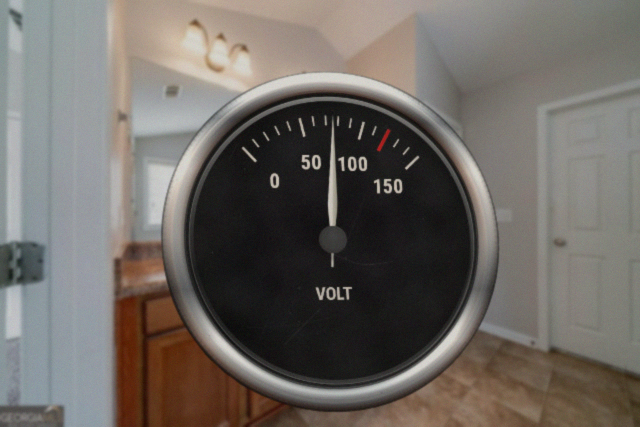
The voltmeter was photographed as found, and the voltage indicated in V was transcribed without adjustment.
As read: 75 V
